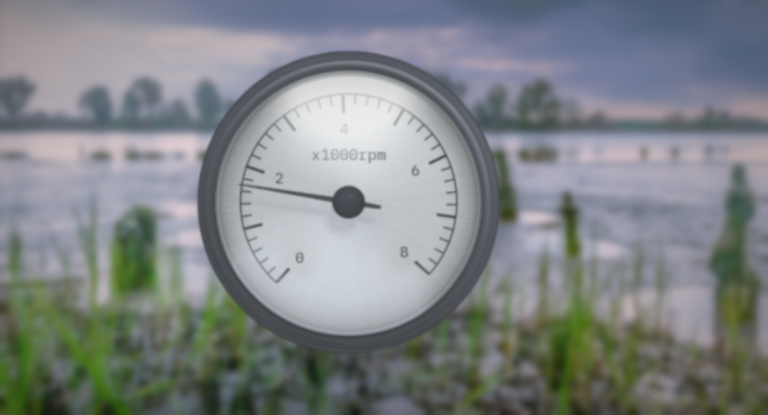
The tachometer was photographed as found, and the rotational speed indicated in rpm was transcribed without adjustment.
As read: 1700 rpm
